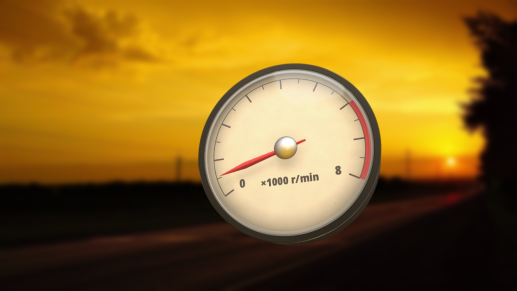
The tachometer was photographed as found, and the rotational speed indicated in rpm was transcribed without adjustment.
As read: 500 rpm
